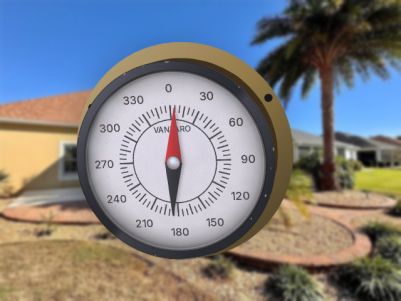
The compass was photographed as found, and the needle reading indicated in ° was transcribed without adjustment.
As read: 5 °
